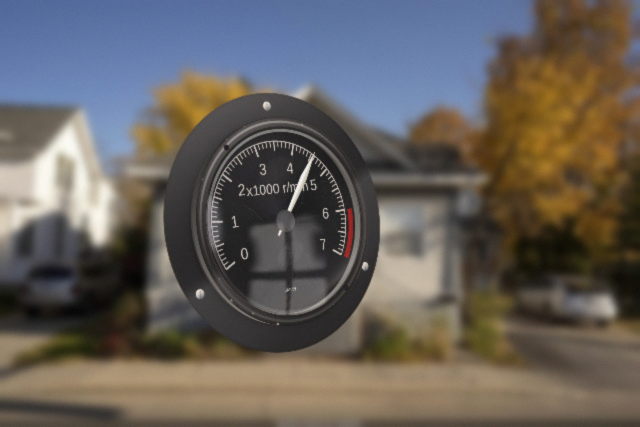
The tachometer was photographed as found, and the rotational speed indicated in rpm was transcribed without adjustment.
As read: 4500 rpm
